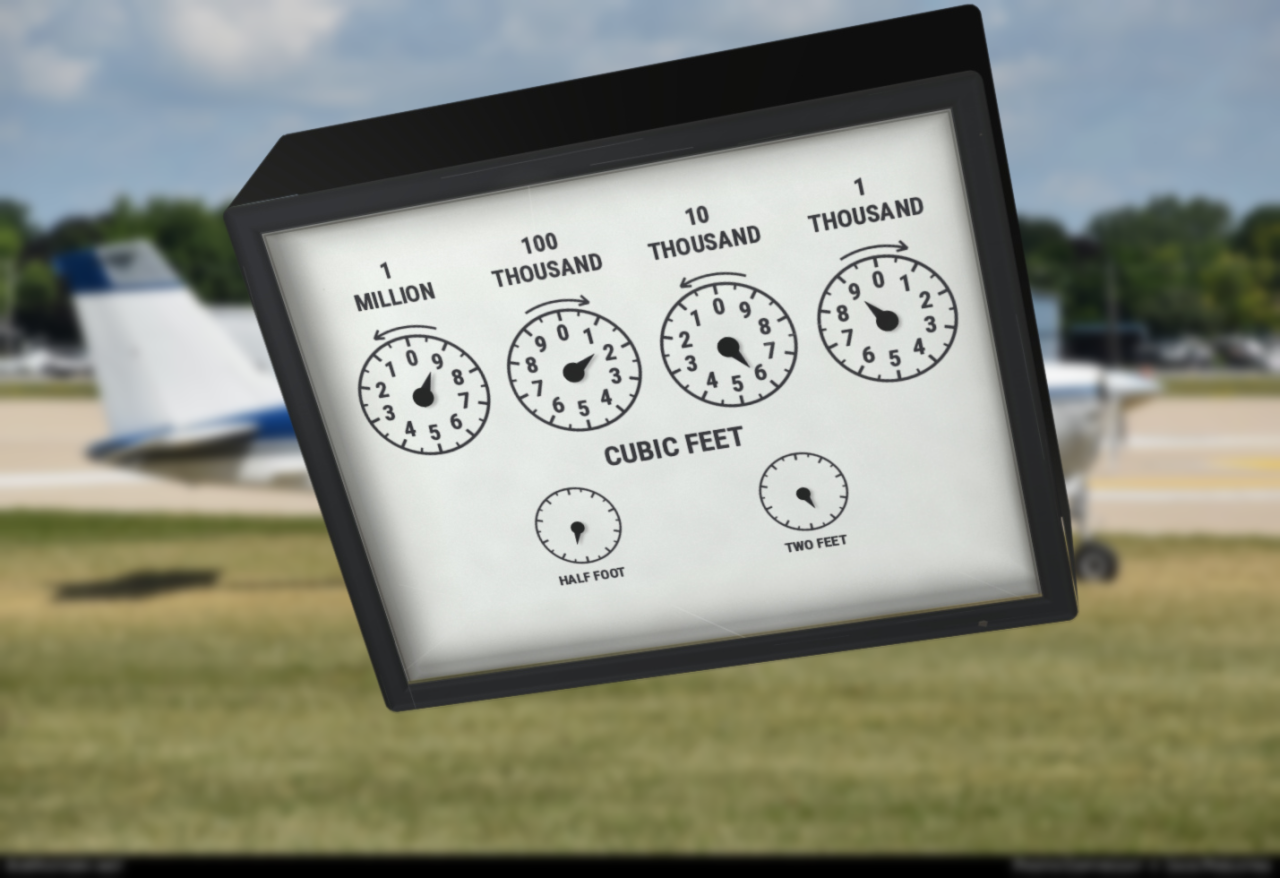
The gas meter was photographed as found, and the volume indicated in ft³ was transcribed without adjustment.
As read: 915900 ft³
